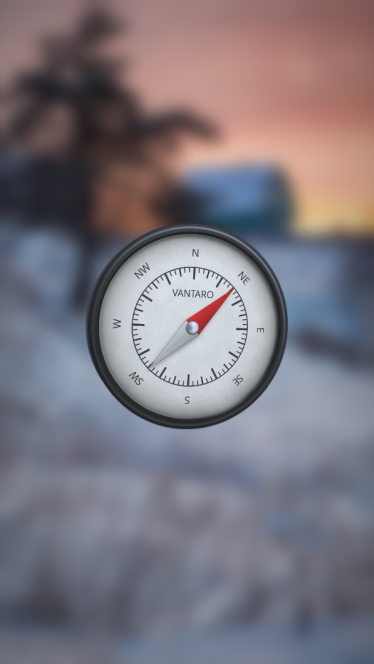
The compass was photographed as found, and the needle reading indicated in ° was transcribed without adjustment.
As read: 45 °
